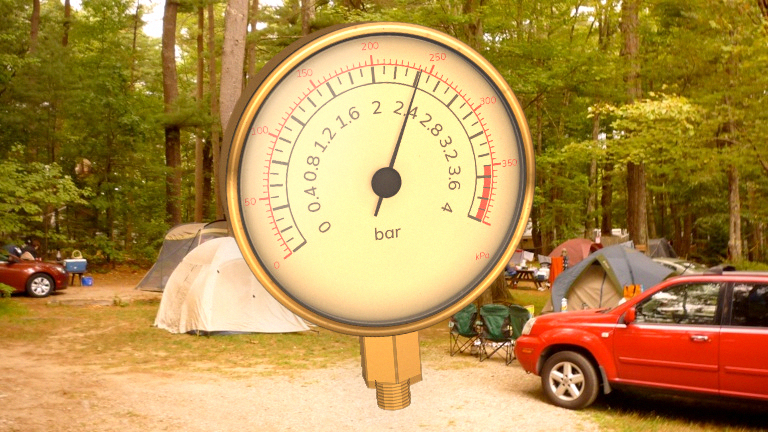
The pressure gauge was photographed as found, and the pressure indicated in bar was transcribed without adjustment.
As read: 2.4 bar
